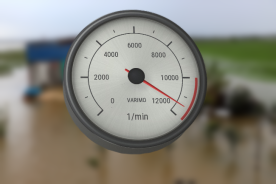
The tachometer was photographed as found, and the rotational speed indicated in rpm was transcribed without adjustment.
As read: 11500 rpm
